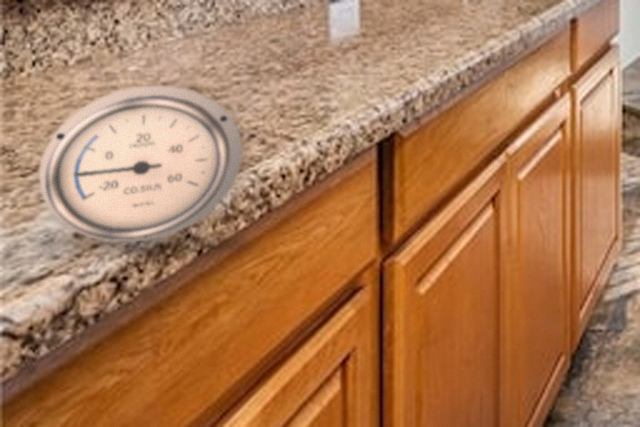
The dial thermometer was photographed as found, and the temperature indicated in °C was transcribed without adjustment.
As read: -10 °C
